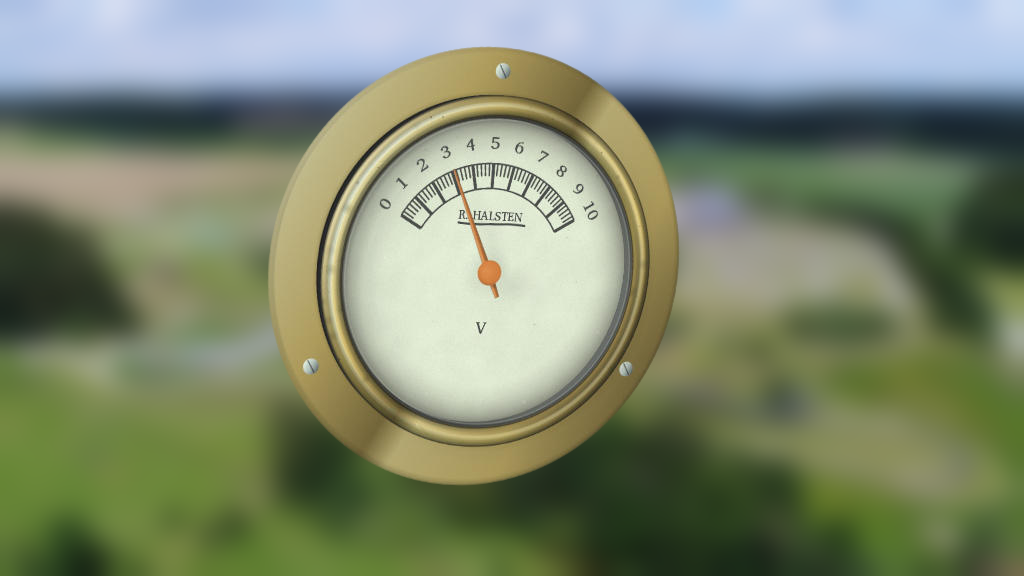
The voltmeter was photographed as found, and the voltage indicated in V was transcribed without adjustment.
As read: 3 V
